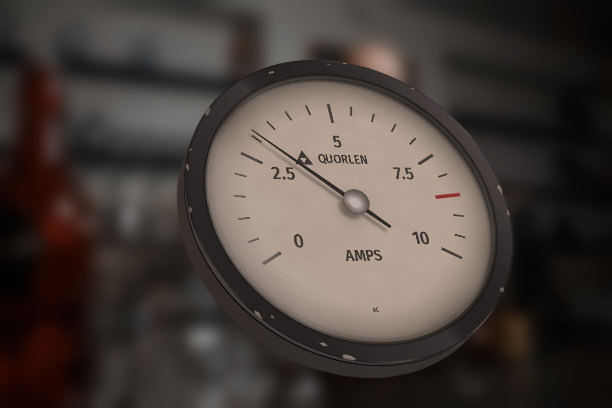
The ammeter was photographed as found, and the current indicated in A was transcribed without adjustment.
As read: 3 A
